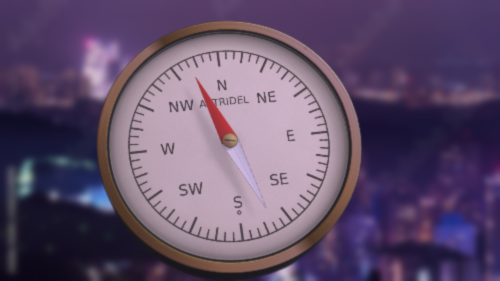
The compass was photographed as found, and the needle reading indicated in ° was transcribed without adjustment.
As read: 340 °
